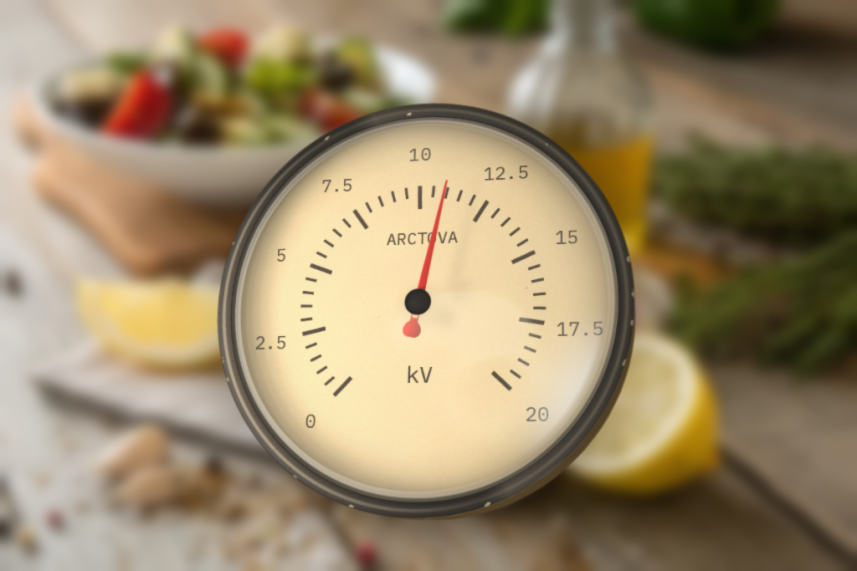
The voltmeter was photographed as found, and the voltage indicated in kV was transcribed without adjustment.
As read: 11 kV
